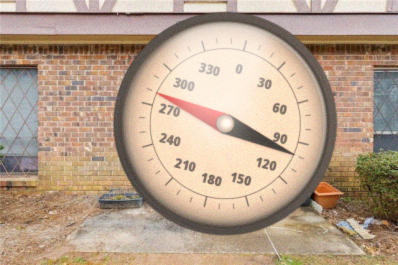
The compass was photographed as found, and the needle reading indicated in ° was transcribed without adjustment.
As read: 280 °
